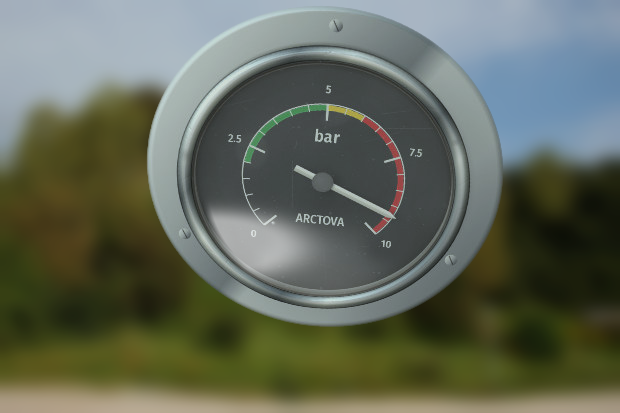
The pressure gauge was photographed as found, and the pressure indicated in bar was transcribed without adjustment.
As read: 9.25 bar
